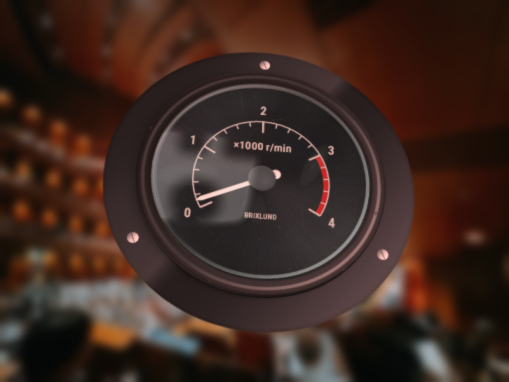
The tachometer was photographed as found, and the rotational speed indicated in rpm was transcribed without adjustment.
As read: 100 rpm
